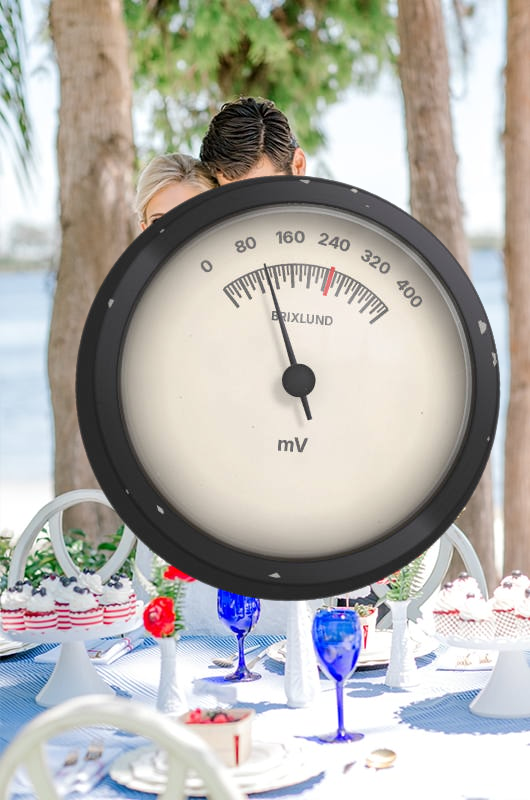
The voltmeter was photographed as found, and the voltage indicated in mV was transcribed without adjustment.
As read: 100 mV
